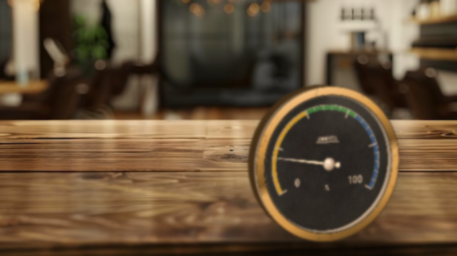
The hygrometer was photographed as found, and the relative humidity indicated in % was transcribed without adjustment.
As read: 16 %
